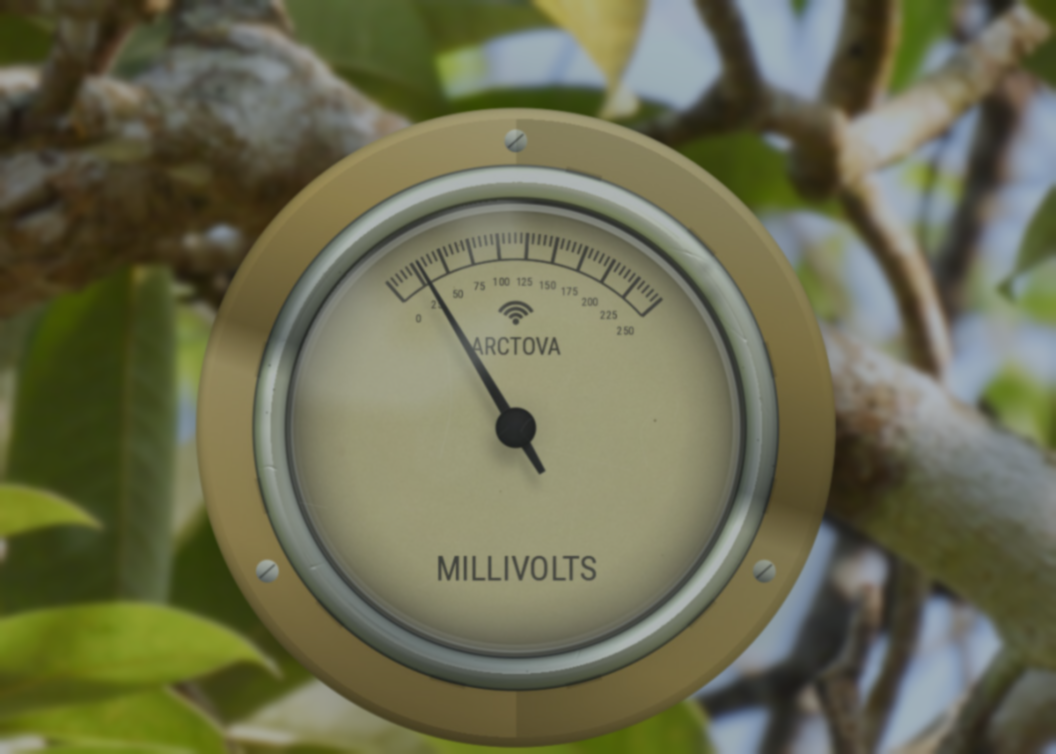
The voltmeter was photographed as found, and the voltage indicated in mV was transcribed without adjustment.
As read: 30 mV
